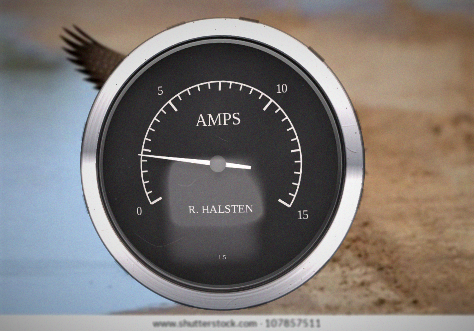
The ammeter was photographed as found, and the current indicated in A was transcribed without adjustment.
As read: 2.25 A
